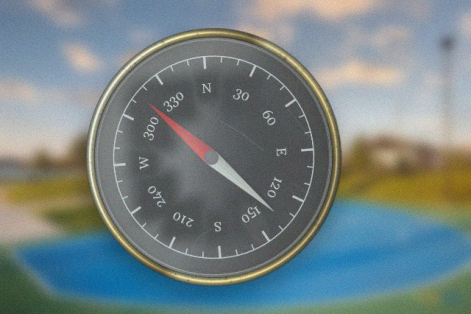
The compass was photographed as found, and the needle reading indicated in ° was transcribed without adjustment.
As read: 315 °
